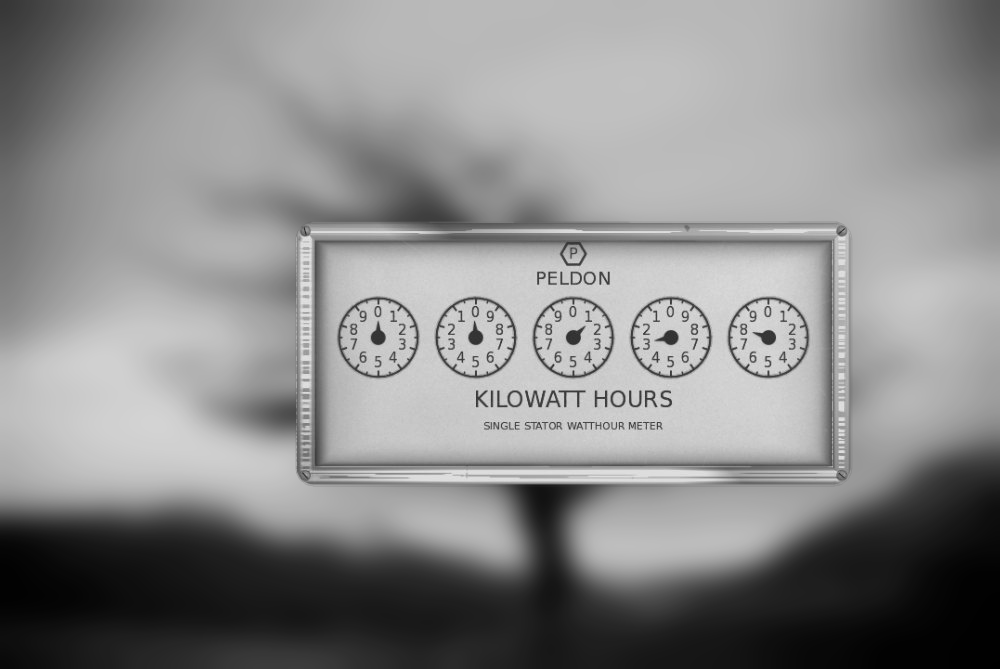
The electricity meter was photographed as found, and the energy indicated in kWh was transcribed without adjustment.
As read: 128 kWh
